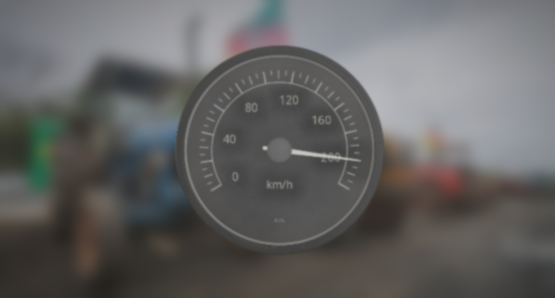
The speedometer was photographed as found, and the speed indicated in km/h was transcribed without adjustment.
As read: 200 km/h
